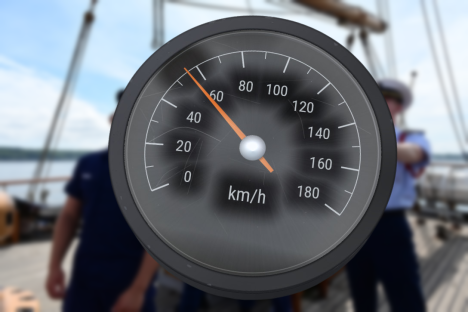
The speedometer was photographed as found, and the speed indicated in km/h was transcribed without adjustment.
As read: 55 km/h
